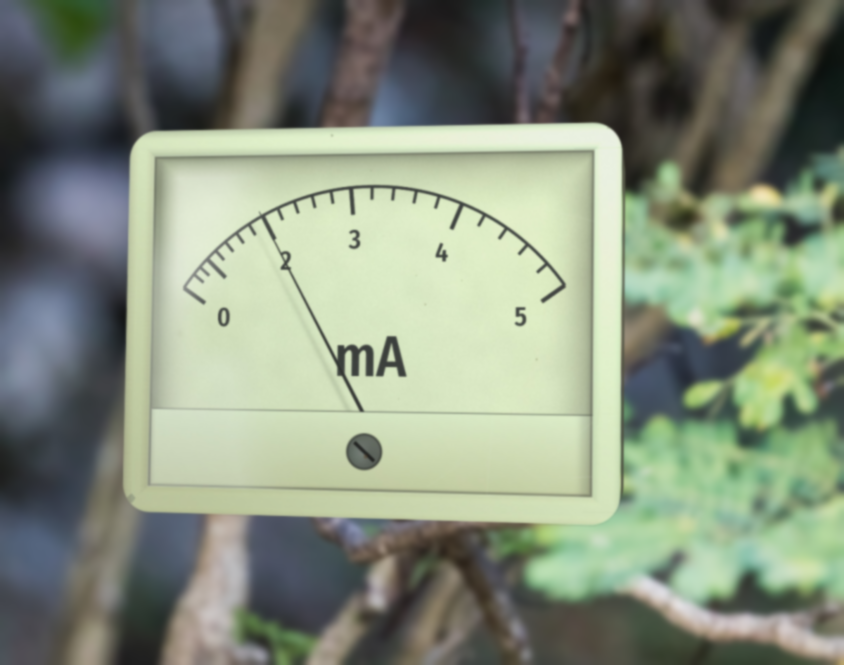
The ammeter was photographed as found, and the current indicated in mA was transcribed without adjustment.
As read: 2 mA
